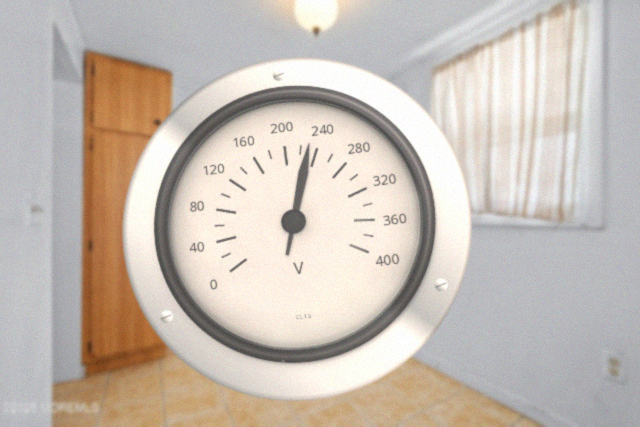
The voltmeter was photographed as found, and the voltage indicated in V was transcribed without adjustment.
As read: 230 V
